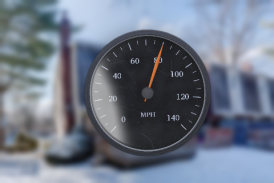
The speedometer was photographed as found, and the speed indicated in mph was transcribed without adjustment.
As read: 80 mph
